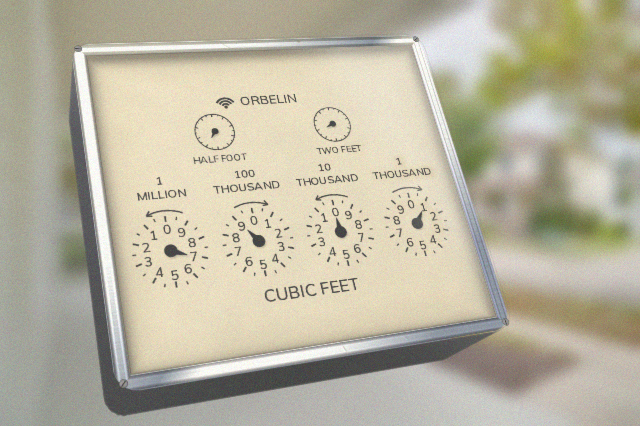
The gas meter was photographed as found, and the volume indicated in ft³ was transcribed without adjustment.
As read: 690100 ft³
